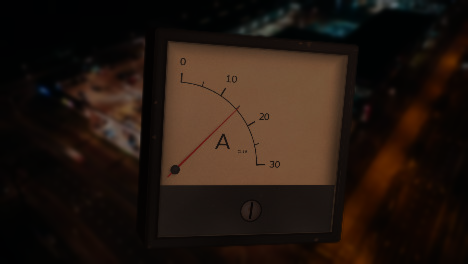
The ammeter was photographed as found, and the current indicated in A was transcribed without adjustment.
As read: 15 A
